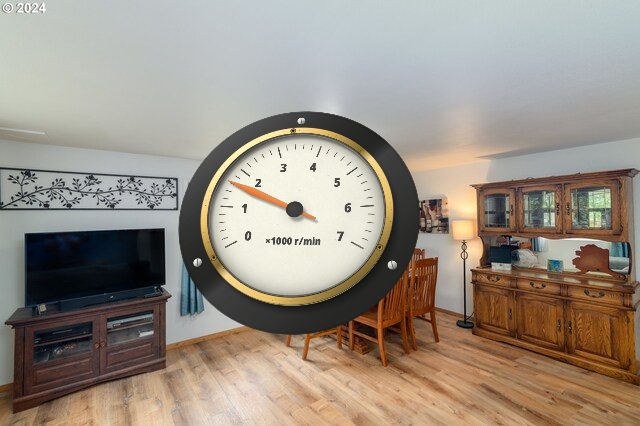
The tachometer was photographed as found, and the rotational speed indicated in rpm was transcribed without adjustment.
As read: 1600 rpm
